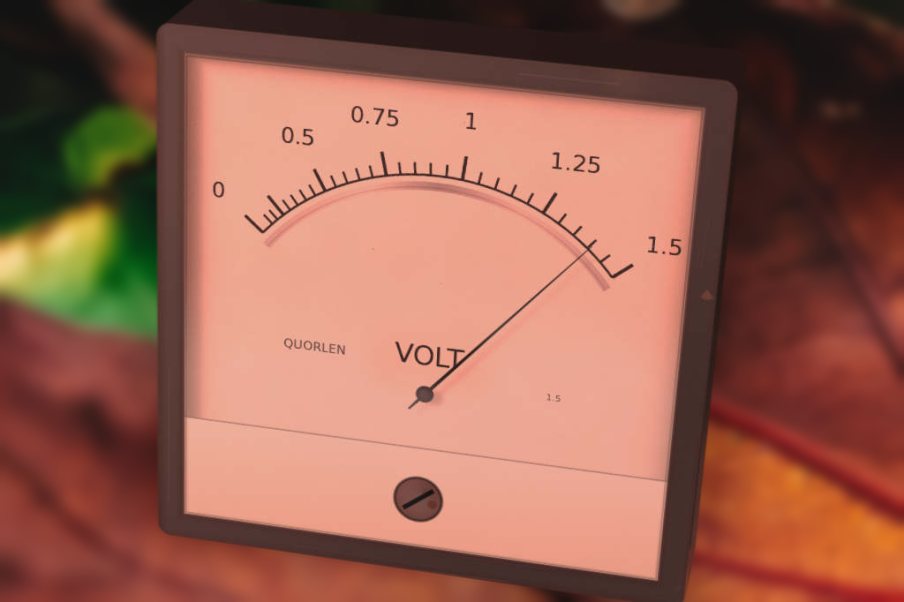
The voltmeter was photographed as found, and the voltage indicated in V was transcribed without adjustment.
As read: 1.4 V
